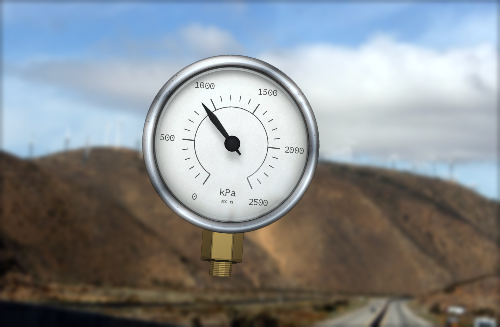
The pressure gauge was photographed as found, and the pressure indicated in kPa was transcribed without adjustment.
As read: 900 kPa
